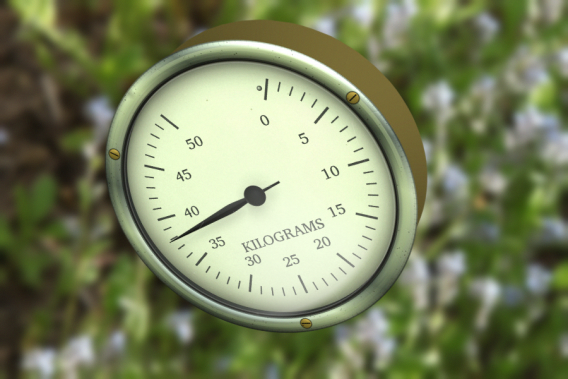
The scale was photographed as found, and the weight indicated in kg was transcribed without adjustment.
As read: 38 kg
